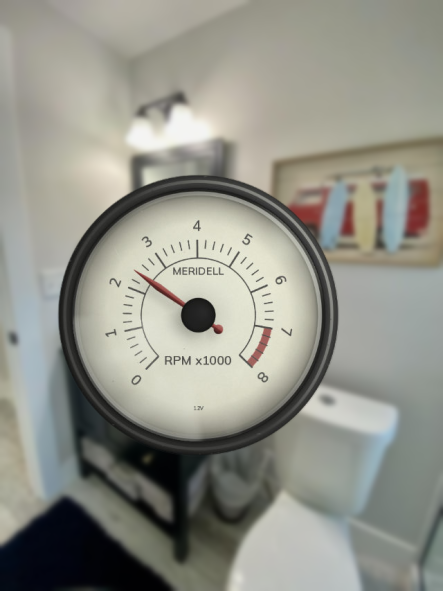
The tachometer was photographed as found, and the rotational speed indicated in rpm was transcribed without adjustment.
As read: 2400 rpm
